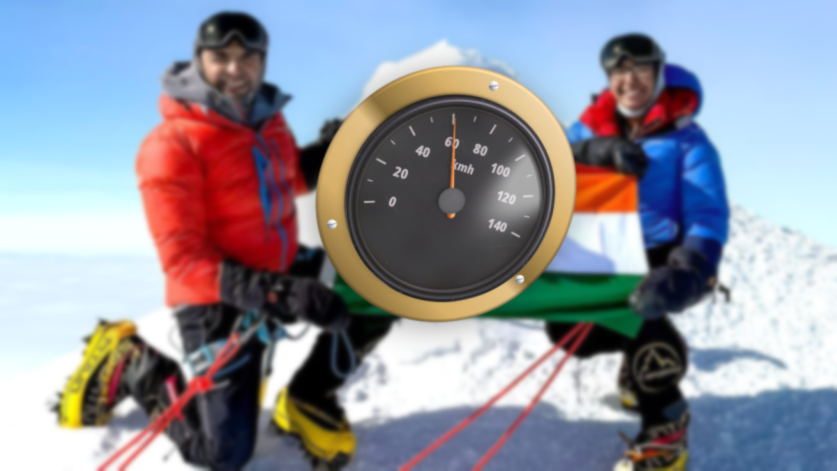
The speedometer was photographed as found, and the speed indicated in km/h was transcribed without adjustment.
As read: 60 km/h
